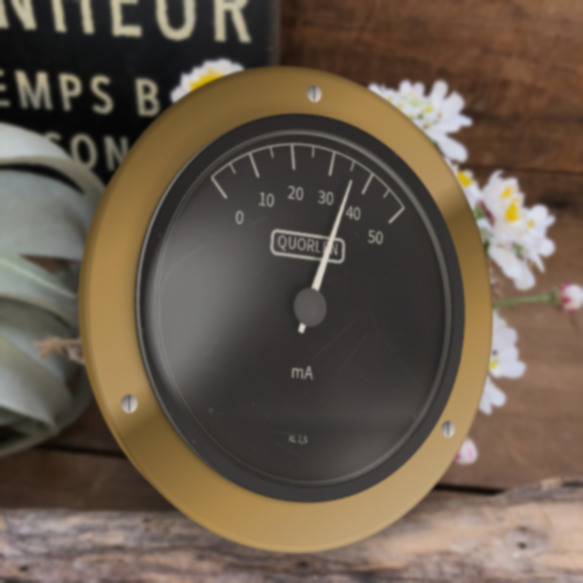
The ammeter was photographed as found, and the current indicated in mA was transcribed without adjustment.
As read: 35 mA
